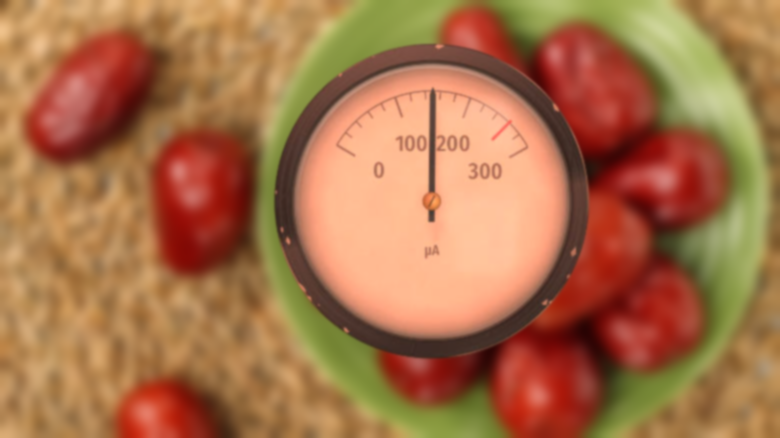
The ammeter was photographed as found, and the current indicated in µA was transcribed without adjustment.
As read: 150 µA
